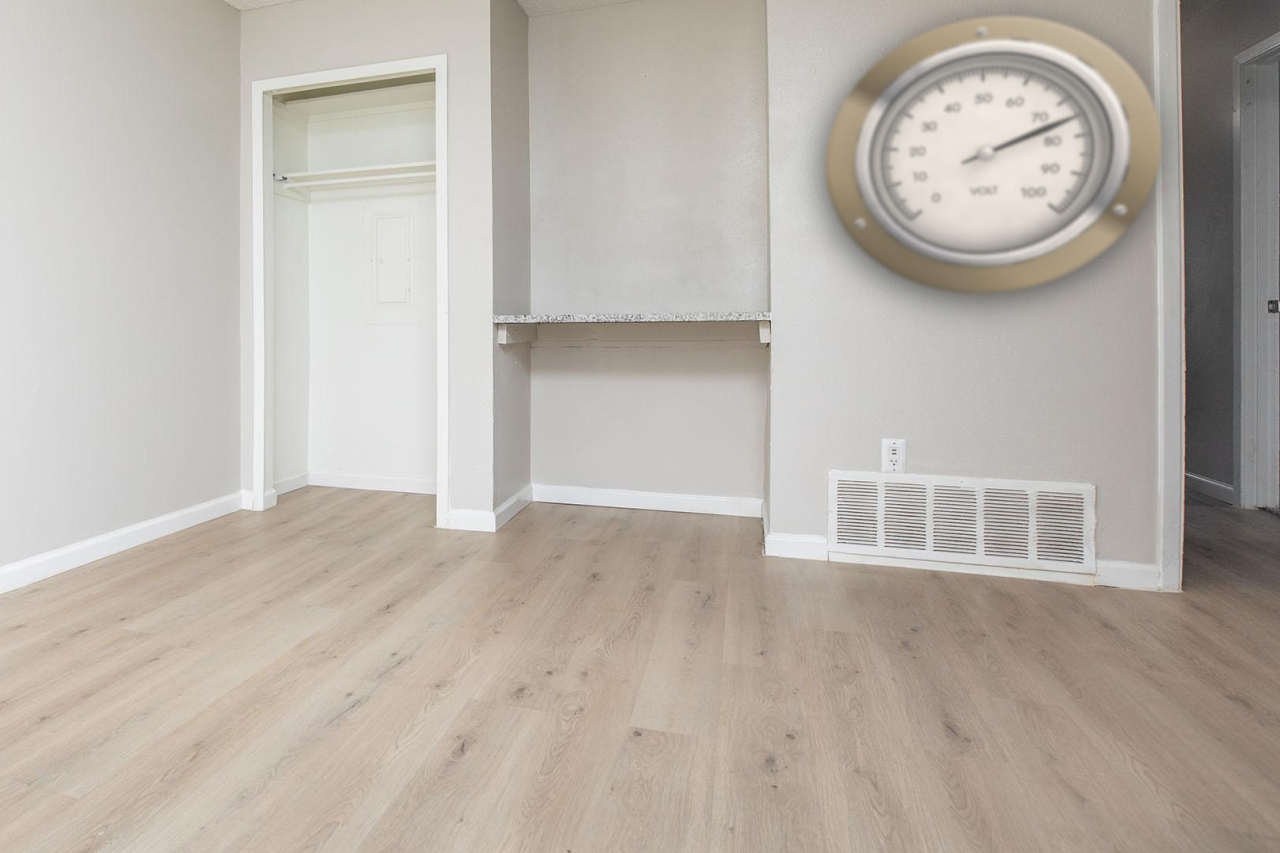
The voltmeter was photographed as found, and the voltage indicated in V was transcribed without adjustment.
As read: 75 V
